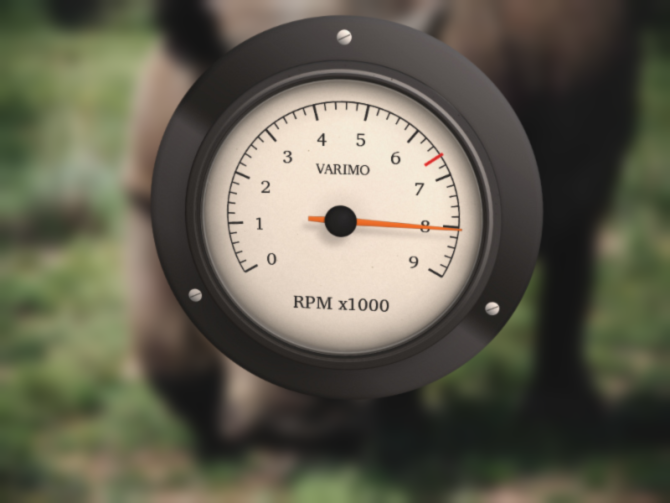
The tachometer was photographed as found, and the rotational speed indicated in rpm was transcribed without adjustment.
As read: 8000 rpm
